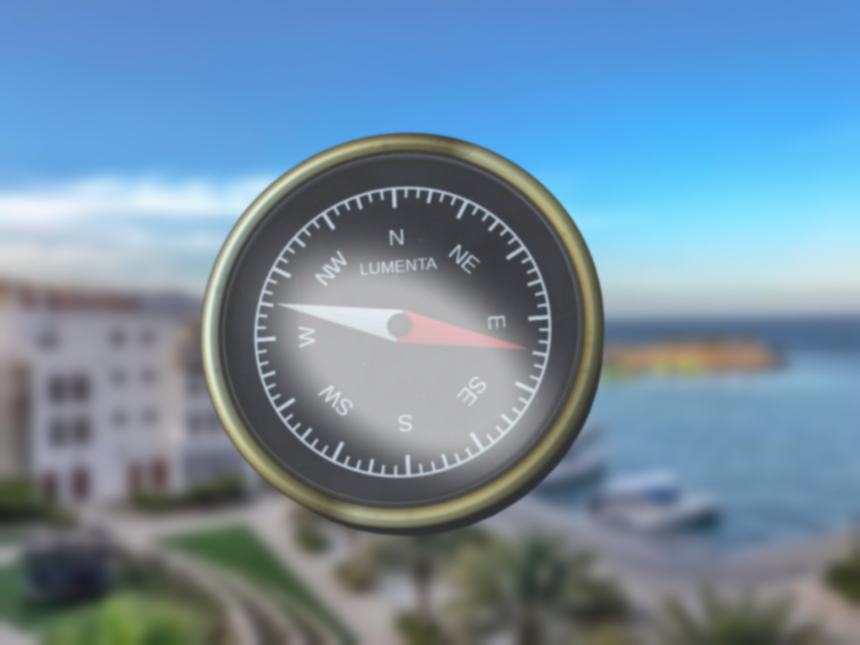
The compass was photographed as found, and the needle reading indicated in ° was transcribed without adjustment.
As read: 105 °
